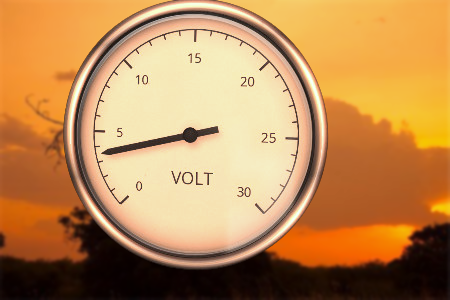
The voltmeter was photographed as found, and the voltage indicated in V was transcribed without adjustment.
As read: 3.5 V
